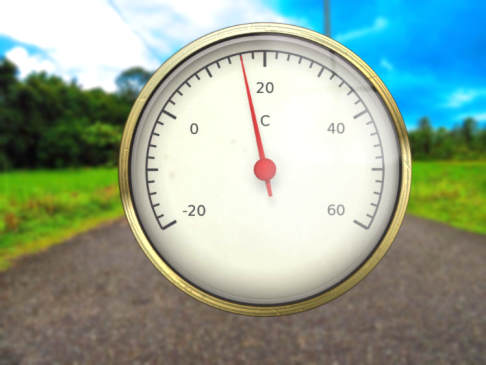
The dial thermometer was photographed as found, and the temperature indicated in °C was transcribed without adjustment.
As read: 16 °C
